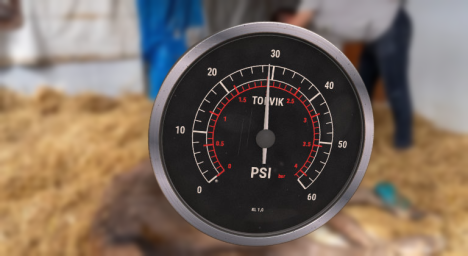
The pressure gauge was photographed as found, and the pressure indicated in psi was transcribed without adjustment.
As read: 29 psi
